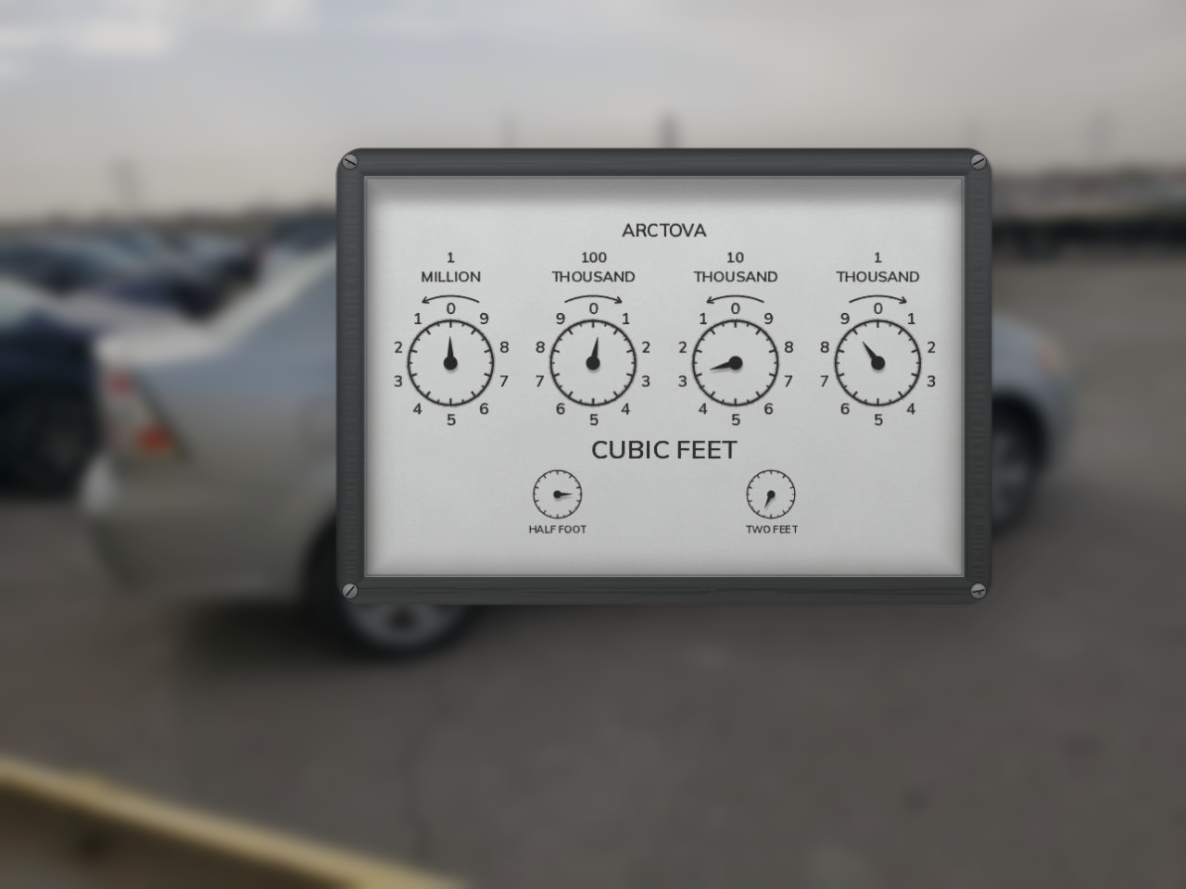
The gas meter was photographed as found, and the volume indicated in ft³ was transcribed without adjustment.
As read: 2900 ft³
